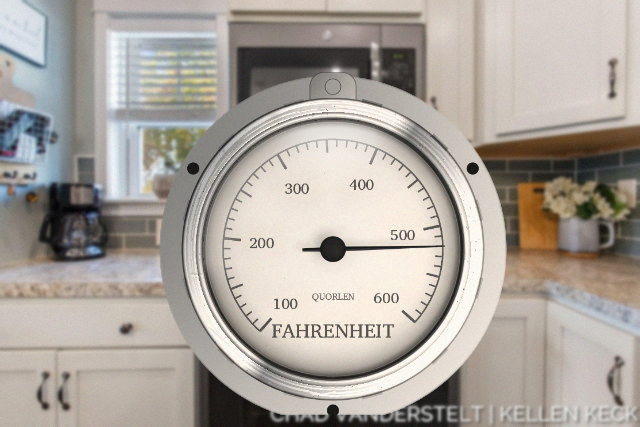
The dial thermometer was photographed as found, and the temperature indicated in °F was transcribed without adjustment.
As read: 520 °F
